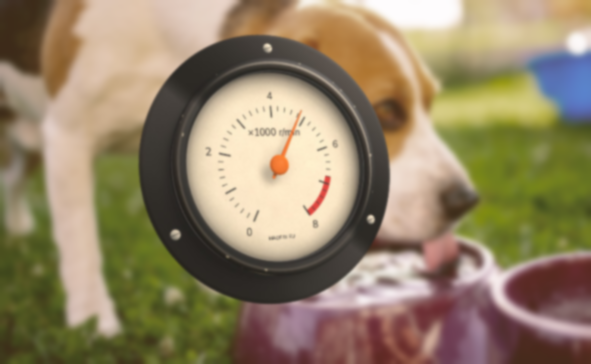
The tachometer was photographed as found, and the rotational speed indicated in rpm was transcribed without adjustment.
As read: 4800 rpm
